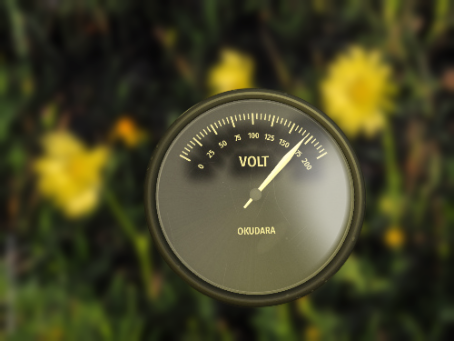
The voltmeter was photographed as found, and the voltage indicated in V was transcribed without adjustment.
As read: 170 V
